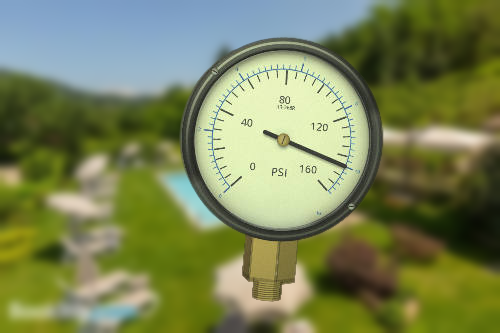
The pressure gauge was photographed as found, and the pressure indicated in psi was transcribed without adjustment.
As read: 145 psi
